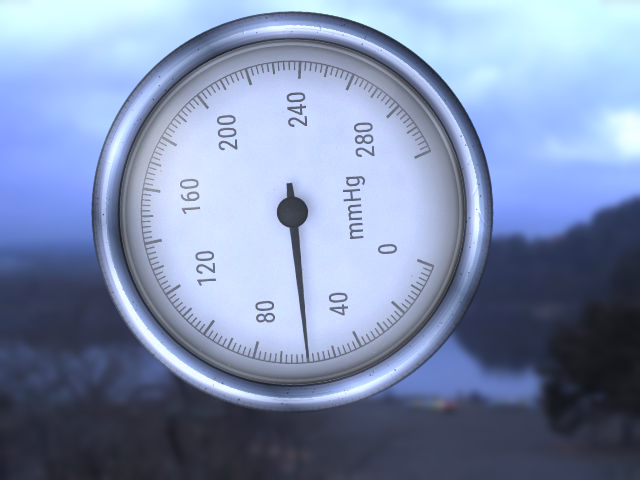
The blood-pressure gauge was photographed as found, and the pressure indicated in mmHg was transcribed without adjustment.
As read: 60 mmHg
